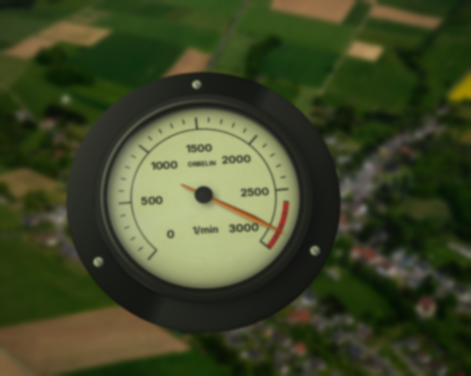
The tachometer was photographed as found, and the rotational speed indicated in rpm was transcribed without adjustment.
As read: 2850 rpm
